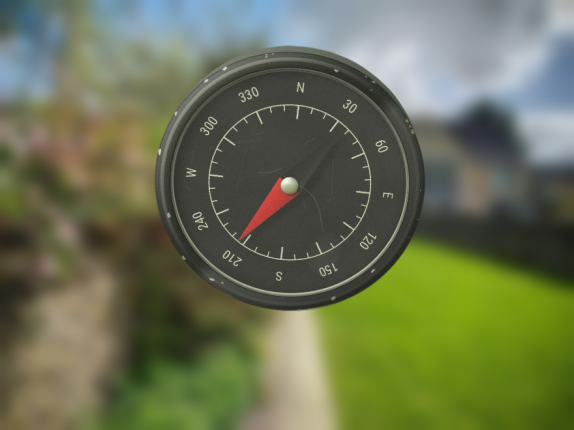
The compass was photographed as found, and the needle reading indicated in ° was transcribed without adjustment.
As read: 215 °
